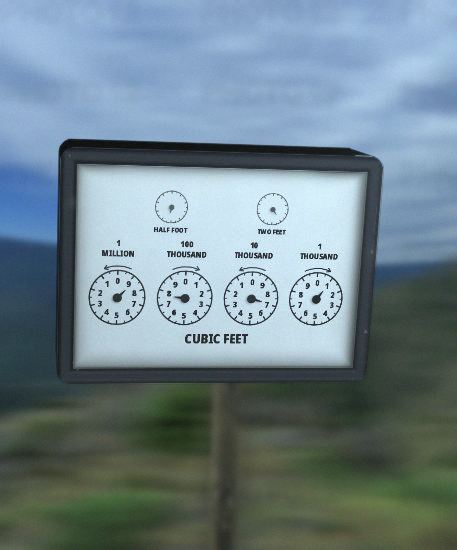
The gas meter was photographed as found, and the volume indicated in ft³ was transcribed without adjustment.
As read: 877100 ft³
